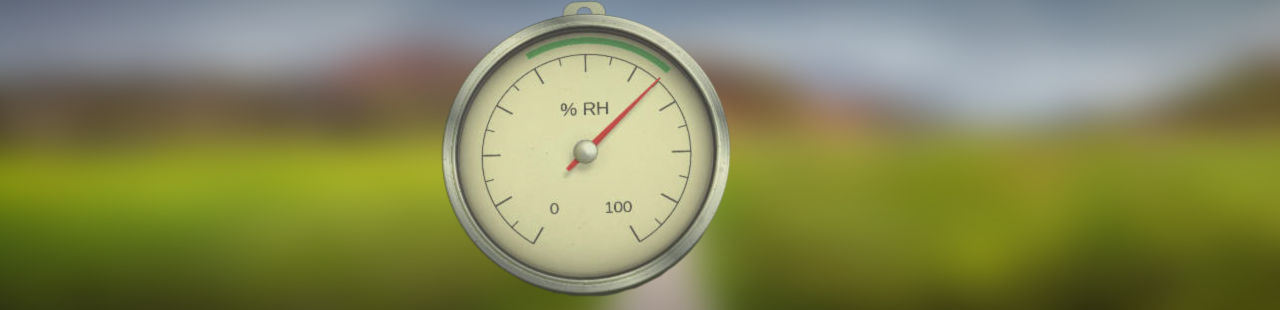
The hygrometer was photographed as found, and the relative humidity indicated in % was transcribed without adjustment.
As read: 65 %
